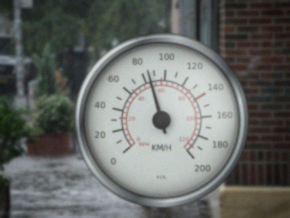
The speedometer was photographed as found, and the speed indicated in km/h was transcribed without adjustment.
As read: 85 km/h
